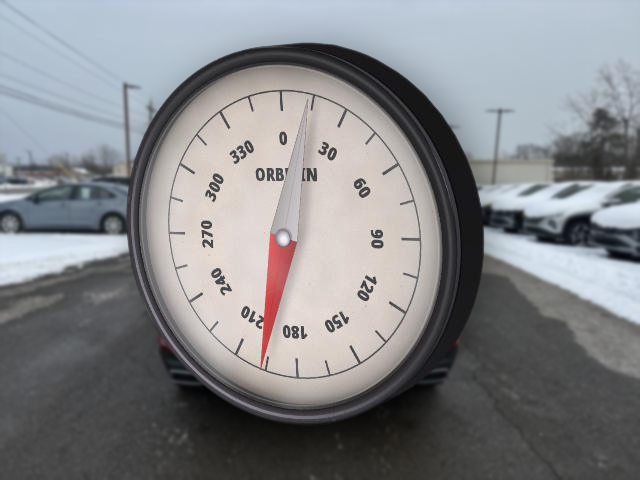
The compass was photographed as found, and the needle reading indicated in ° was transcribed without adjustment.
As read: 195 °
